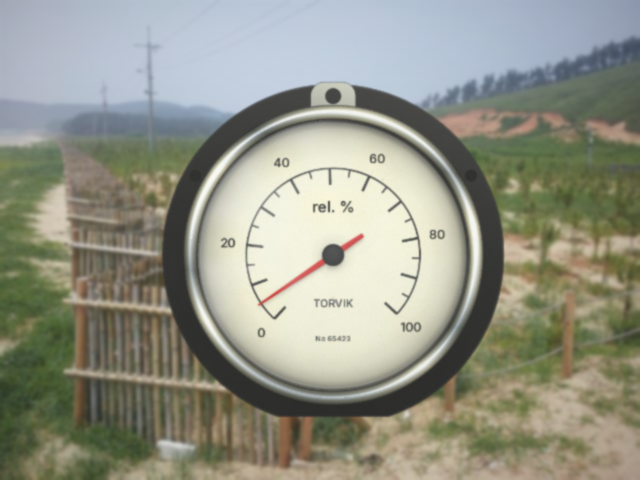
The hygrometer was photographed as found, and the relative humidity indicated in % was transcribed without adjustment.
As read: 5 %
